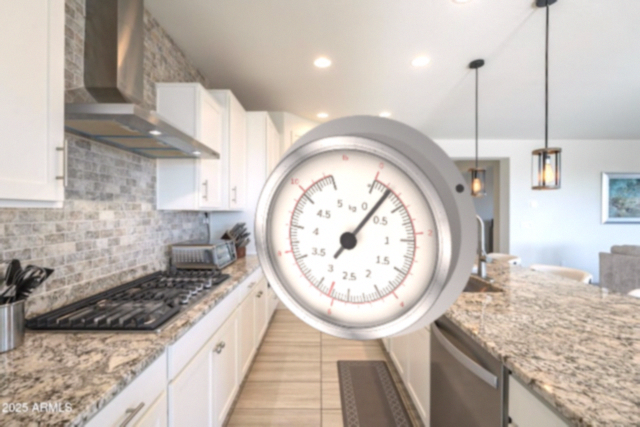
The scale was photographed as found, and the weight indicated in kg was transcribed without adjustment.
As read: 0.25 kg
